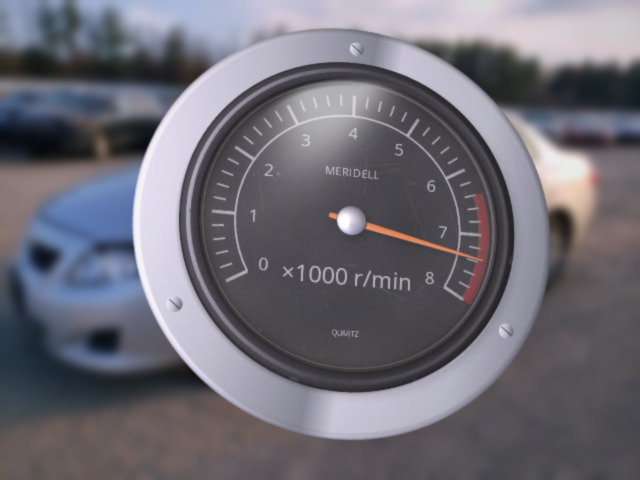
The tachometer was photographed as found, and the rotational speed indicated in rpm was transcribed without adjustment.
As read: 7400 rpm
